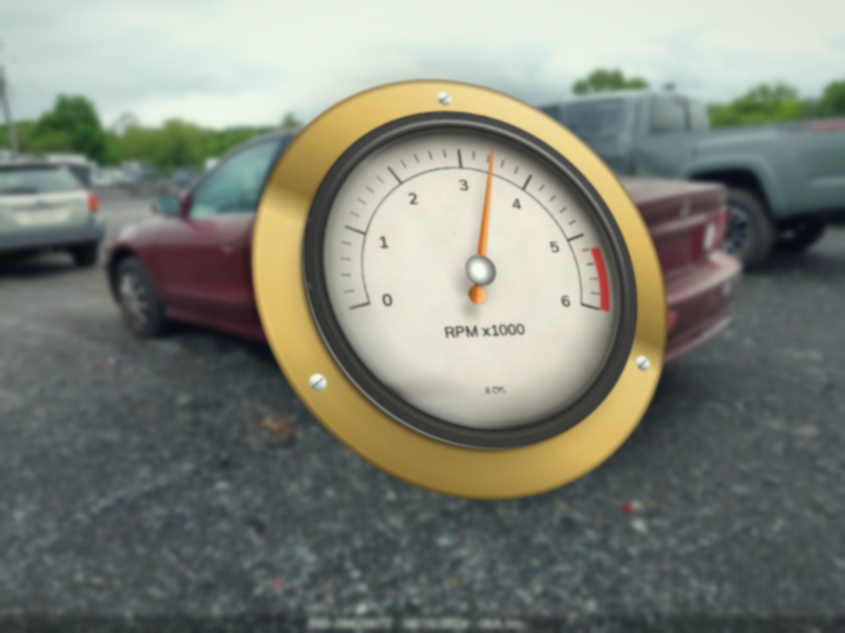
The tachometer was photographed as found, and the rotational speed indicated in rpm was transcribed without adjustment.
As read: 3400 rpm
